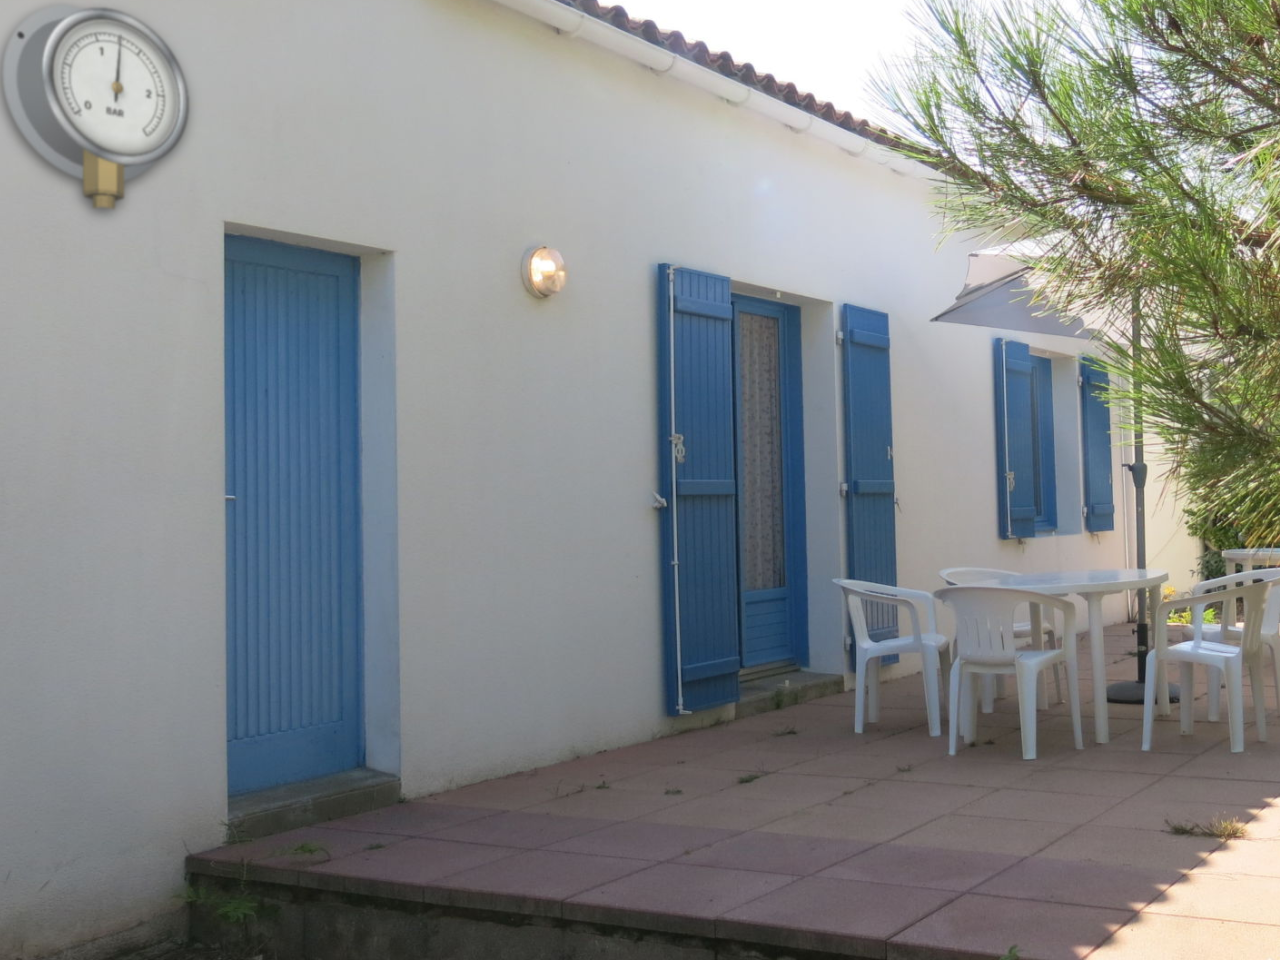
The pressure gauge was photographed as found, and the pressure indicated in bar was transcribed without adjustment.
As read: 1.25 bar
